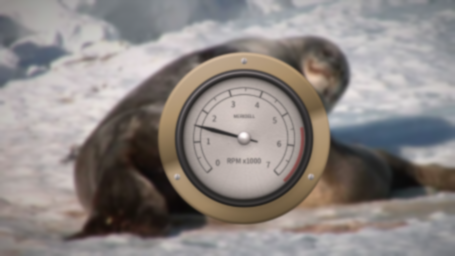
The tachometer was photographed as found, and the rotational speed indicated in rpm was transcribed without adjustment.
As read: 1500 rpm
